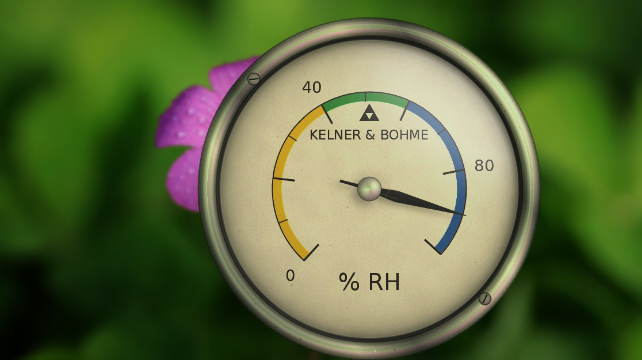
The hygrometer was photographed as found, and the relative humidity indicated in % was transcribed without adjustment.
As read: 90 %
